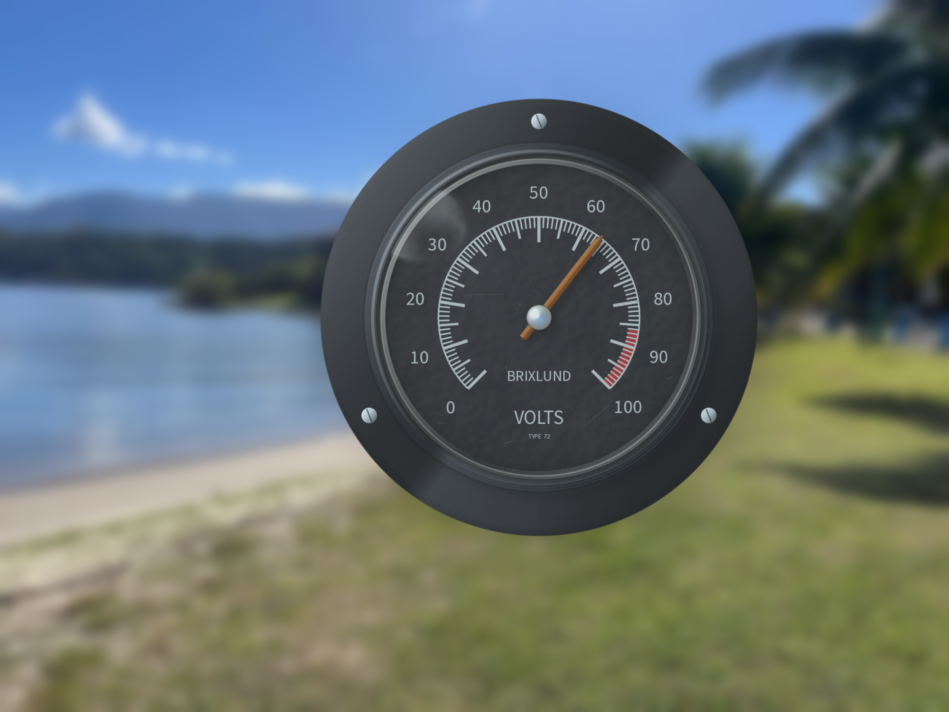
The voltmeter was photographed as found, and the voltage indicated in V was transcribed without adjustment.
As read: 64 V
